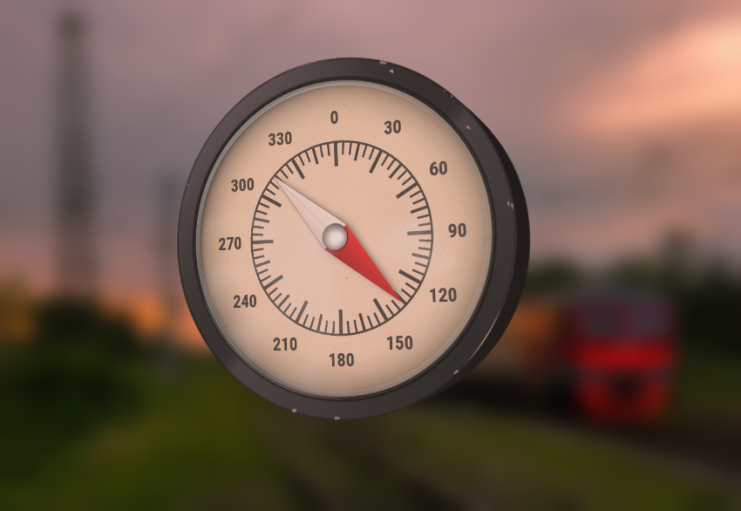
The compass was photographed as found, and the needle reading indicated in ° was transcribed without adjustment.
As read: 135 °
